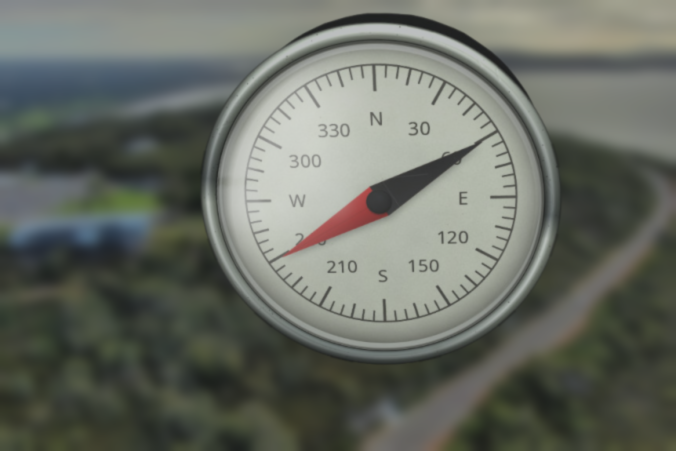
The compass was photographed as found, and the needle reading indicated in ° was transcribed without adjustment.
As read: 240 °
